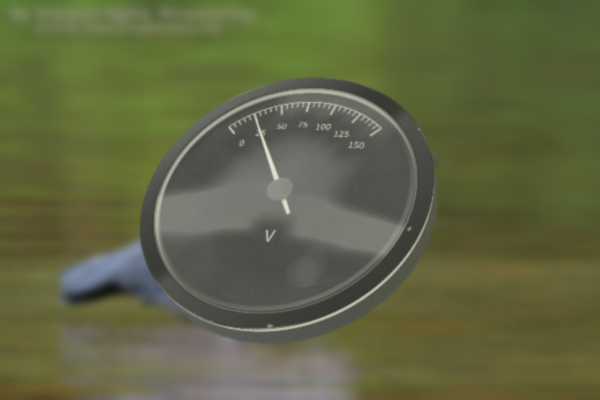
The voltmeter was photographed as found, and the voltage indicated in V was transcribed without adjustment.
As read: 25 V
